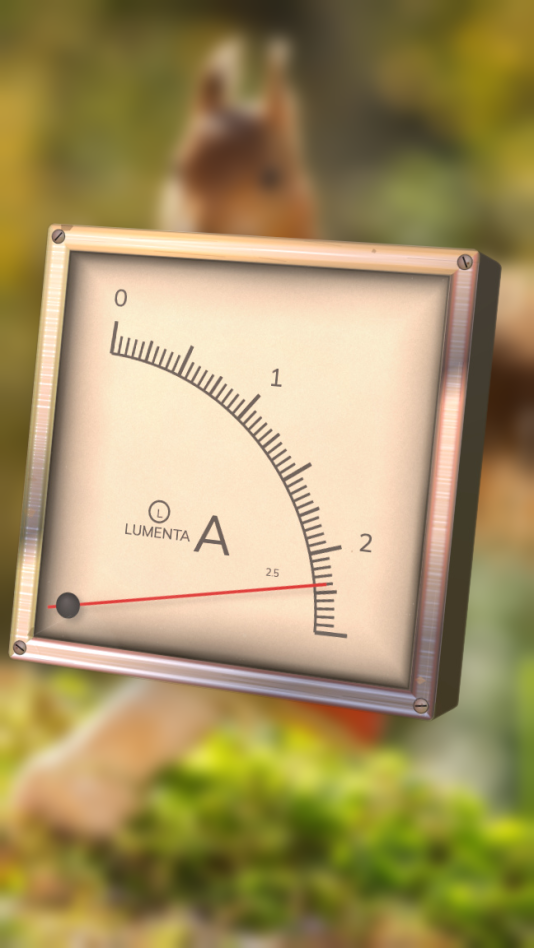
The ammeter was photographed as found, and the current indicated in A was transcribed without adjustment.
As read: 2.2 A
